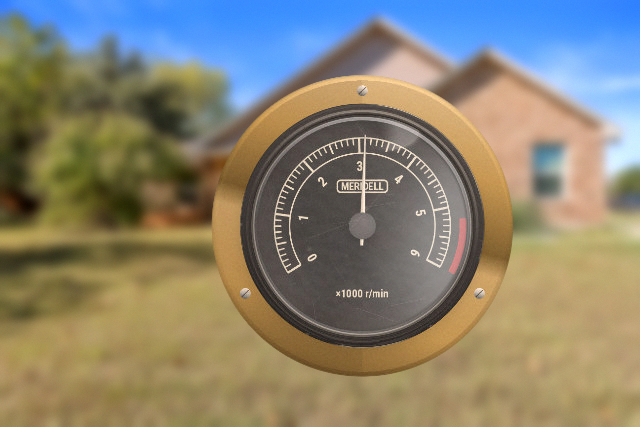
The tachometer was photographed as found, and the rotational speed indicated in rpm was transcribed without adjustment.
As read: 3100 rpm
